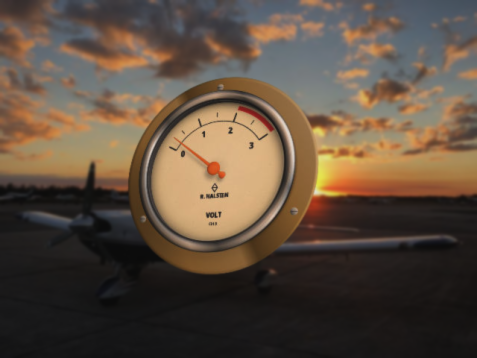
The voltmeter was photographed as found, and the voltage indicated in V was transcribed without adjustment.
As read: 0.25 V
